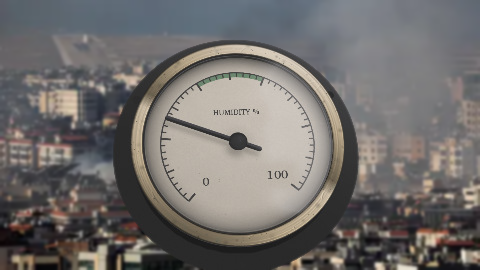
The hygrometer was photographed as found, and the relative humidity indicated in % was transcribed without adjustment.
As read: 26 %
